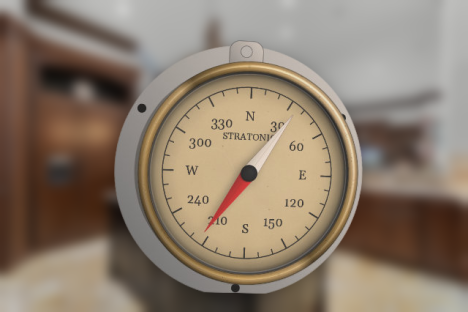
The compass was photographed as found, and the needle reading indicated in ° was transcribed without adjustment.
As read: 215 °
